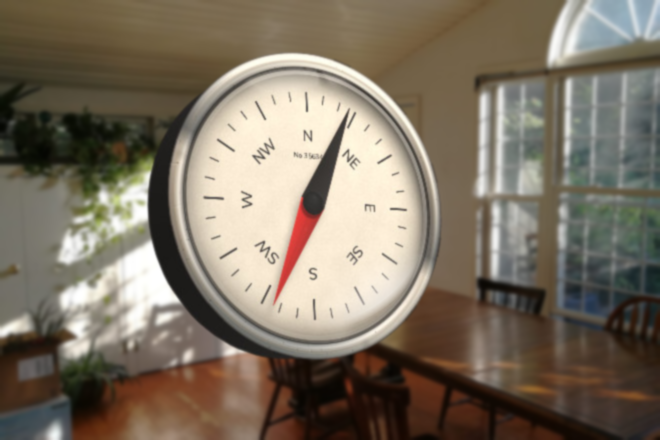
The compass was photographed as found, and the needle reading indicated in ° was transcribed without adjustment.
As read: 205 °
